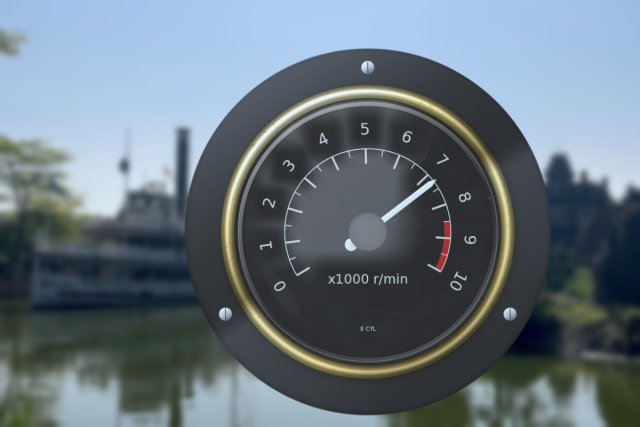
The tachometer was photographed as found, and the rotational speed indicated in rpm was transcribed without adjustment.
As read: 7250 rpm
